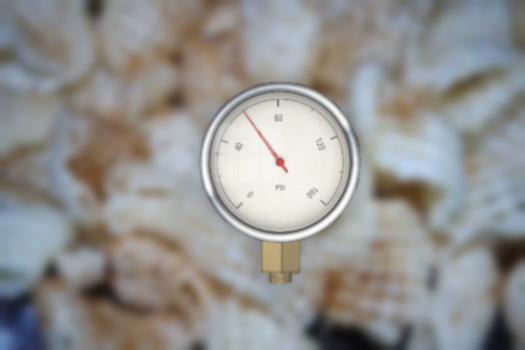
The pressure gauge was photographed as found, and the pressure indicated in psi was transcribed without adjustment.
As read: 60 psi
